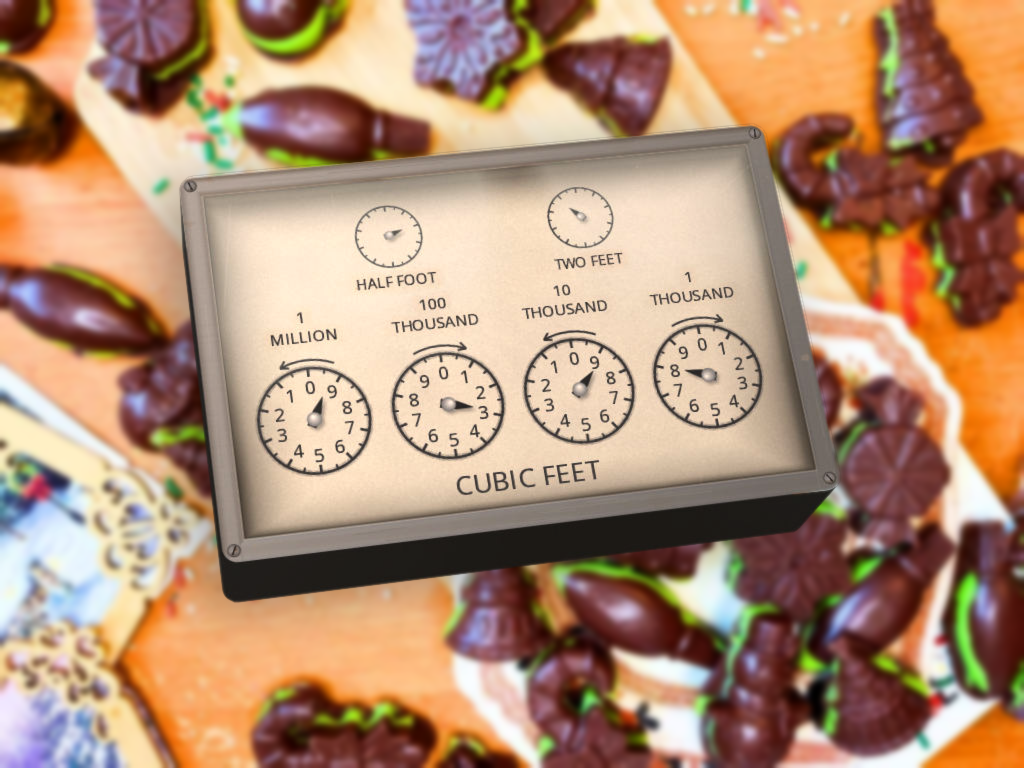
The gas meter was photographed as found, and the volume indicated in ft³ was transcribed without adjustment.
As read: 928800 ft³
